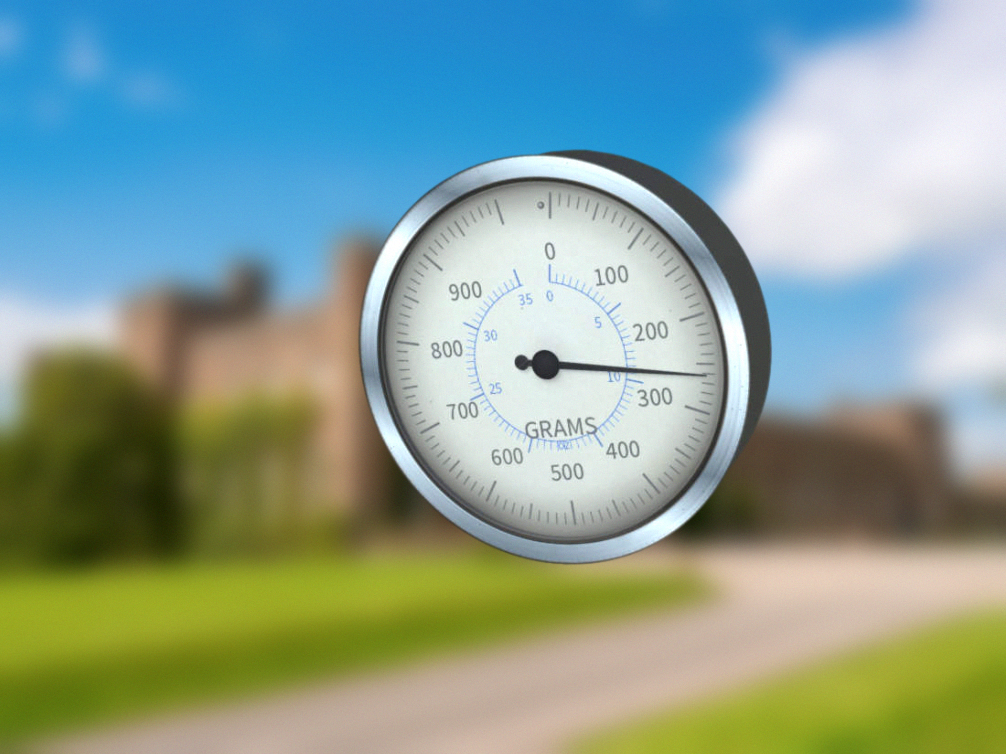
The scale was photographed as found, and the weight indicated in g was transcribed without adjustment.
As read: 260 g
